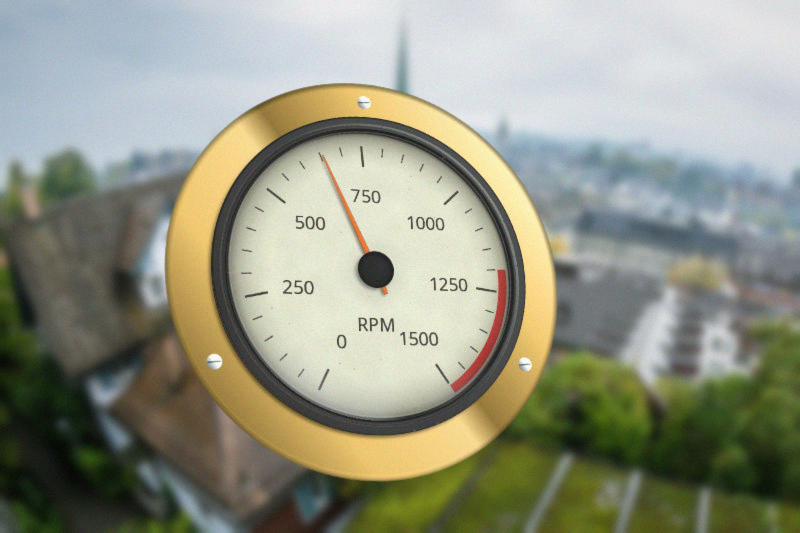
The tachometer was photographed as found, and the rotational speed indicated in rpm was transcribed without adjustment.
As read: 650 rpm
